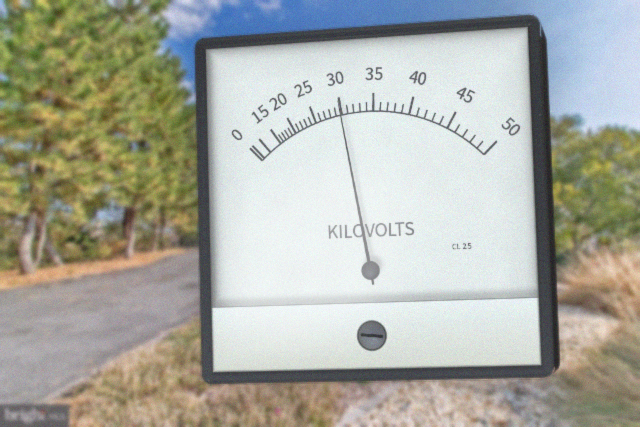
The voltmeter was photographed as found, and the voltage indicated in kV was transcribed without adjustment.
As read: 30 kV
